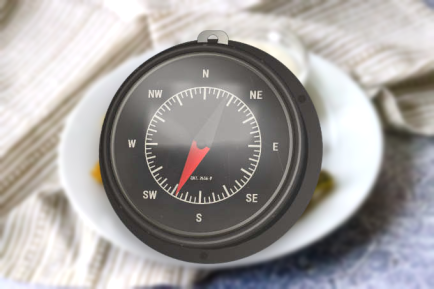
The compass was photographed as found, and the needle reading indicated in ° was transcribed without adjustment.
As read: 205 °
